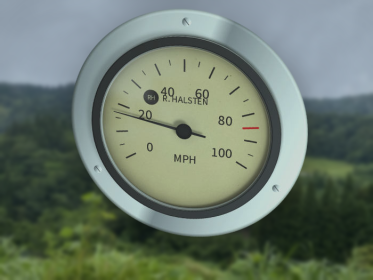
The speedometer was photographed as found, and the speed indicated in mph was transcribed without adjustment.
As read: 17.5 mph
